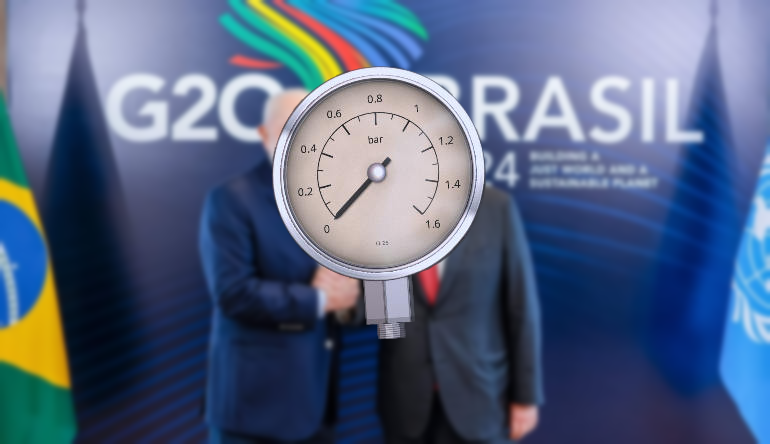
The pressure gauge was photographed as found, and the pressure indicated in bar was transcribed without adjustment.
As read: 0 bar
